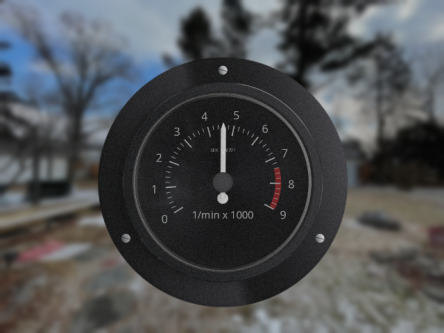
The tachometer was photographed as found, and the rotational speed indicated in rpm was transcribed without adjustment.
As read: 4600 rpm
